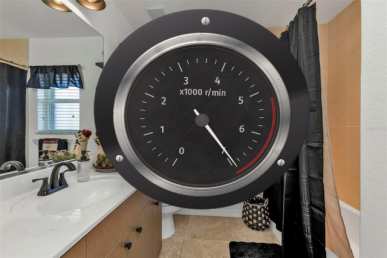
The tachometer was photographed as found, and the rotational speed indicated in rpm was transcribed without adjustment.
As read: 6900 rpm
